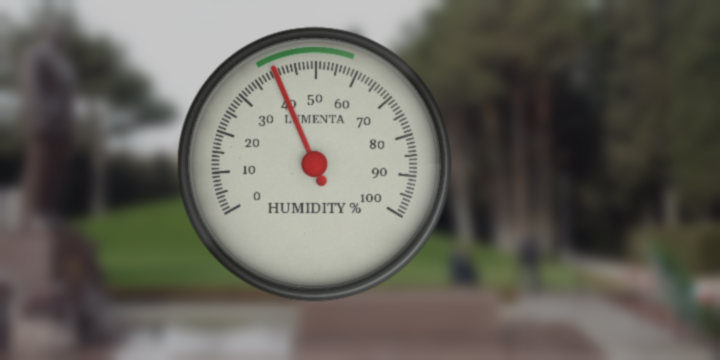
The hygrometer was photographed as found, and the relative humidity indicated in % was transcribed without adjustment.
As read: 40 %
